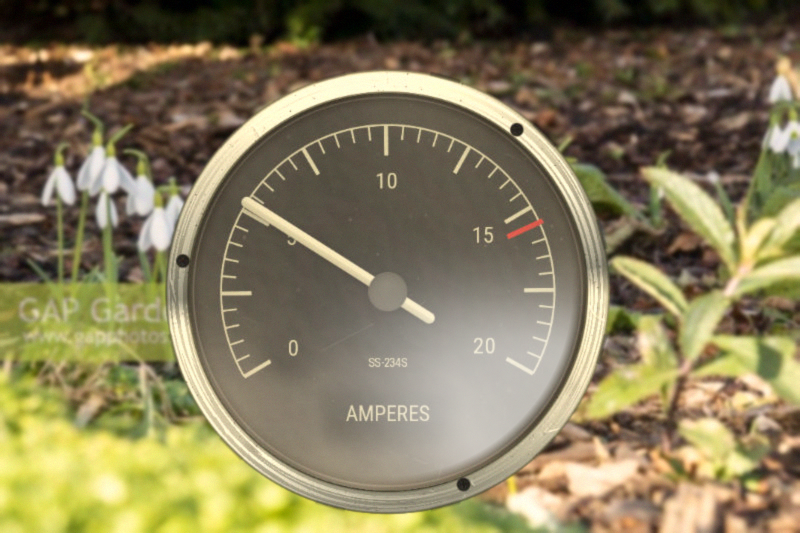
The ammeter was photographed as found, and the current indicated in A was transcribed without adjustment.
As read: 5.25 A
